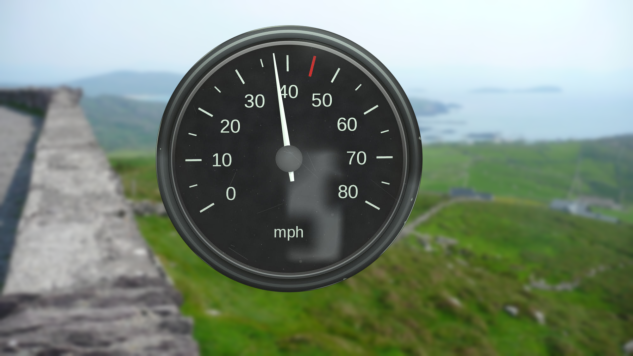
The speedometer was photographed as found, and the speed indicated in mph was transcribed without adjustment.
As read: 37.5 mph
